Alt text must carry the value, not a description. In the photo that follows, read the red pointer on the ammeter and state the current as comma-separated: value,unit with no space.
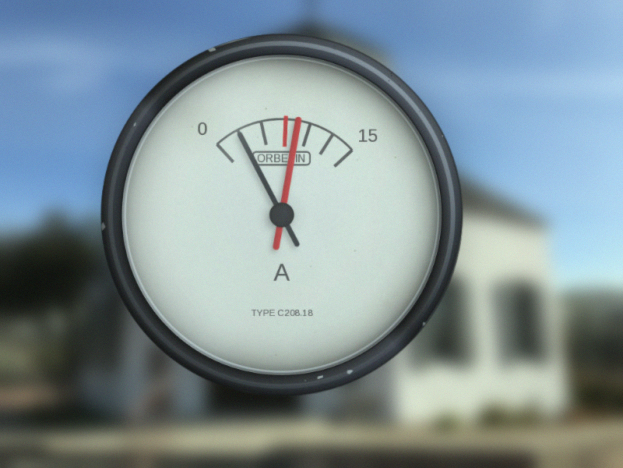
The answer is 8.75,A
